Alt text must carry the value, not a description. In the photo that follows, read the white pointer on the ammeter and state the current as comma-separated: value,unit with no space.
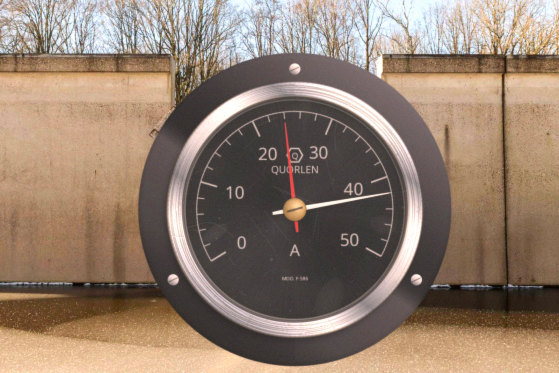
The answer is 42,A
